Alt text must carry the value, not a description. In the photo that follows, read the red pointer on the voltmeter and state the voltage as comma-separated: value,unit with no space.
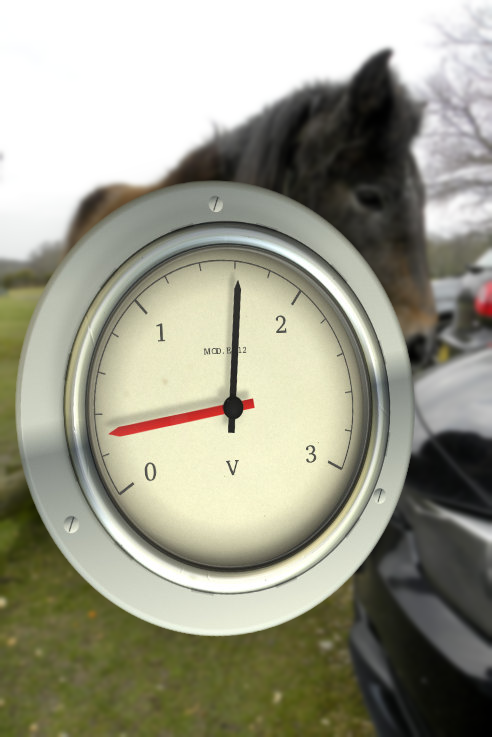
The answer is 0.3,V
